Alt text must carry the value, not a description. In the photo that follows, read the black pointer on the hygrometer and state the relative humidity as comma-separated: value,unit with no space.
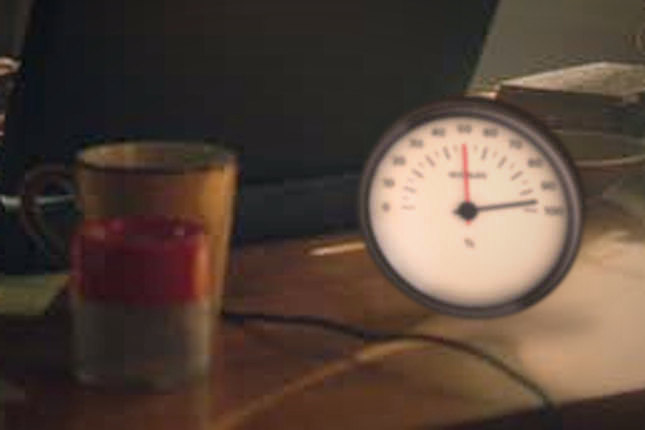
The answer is 95,%
